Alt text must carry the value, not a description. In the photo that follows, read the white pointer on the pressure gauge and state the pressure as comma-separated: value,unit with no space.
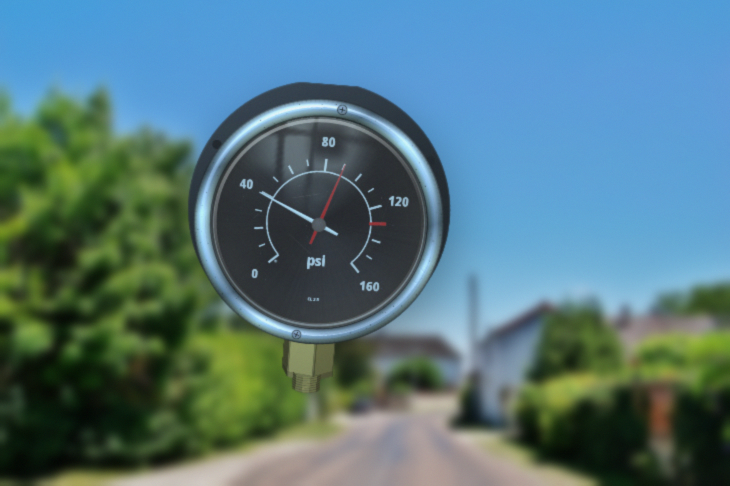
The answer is 40,psi
